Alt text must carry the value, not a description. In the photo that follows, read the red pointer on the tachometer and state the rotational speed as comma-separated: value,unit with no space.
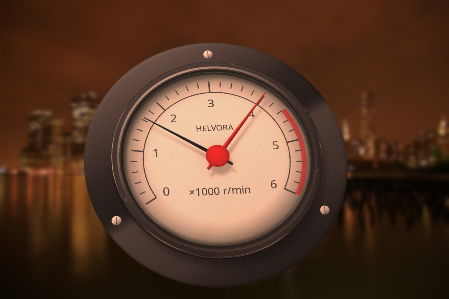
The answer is 4000,rpm
